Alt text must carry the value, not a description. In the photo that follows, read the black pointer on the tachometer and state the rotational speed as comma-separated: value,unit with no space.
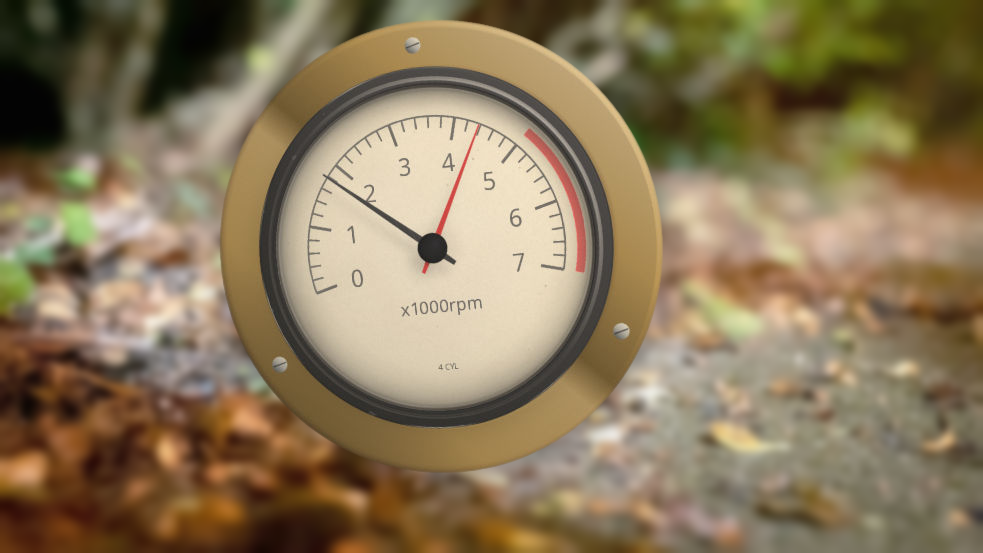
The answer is 1800,rpm
